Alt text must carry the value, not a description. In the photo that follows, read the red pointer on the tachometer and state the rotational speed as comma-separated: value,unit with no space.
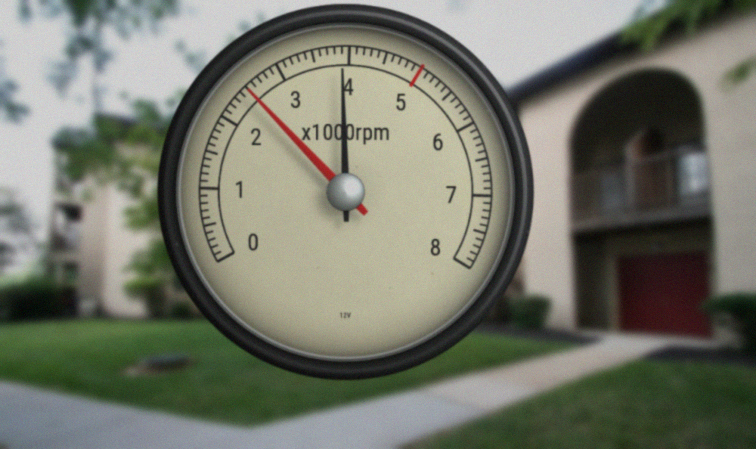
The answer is 2500,rpm
